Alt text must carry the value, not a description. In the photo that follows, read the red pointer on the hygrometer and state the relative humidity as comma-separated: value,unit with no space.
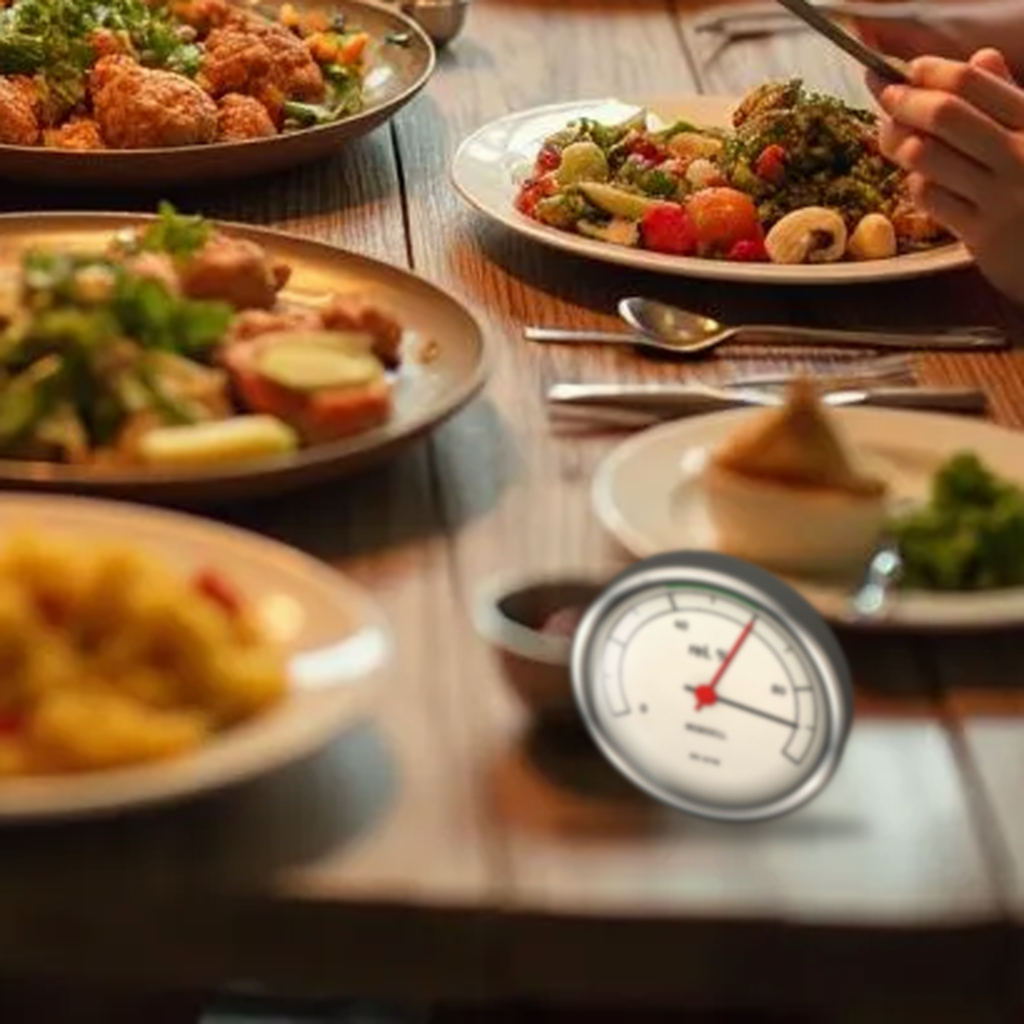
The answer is 60,%
